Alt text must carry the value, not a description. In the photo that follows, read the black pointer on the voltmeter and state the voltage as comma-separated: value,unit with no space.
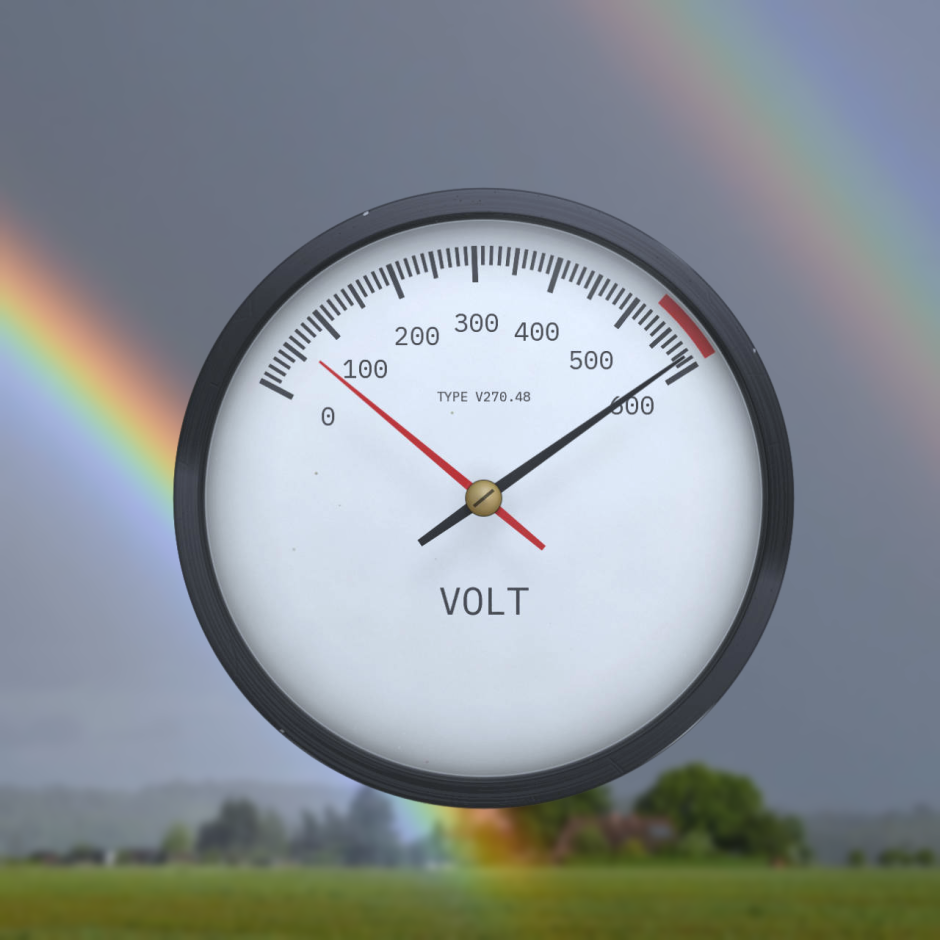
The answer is 585,V
